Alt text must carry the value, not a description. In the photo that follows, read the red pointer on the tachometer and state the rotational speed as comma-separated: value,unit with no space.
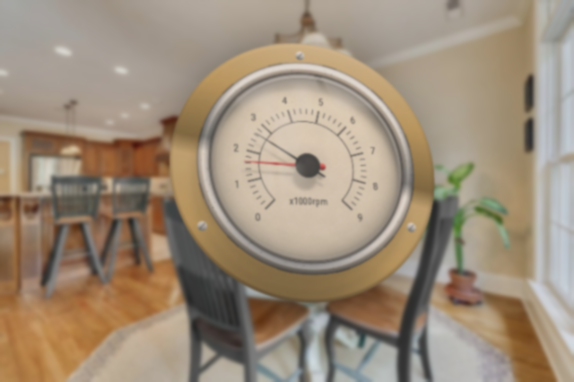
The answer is 1600,rpm
